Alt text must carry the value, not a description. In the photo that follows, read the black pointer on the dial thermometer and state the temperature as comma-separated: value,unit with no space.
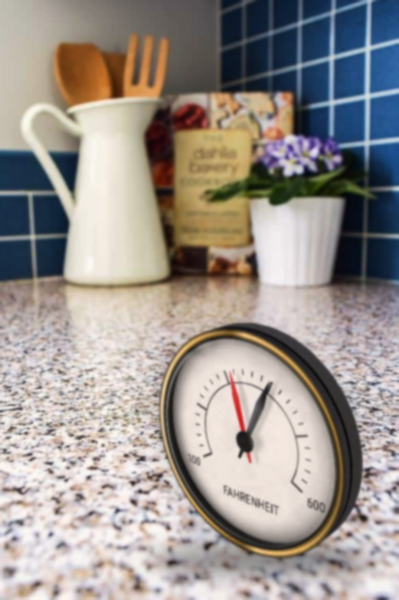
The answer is 400,°F
